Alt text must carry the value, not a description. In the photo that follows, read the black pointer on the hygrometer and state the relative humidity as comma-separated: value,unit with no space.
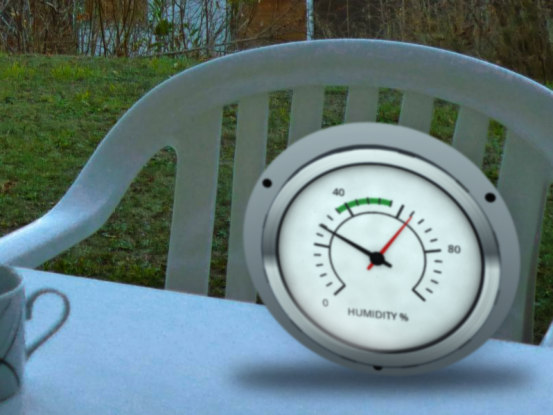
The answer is 28,%
